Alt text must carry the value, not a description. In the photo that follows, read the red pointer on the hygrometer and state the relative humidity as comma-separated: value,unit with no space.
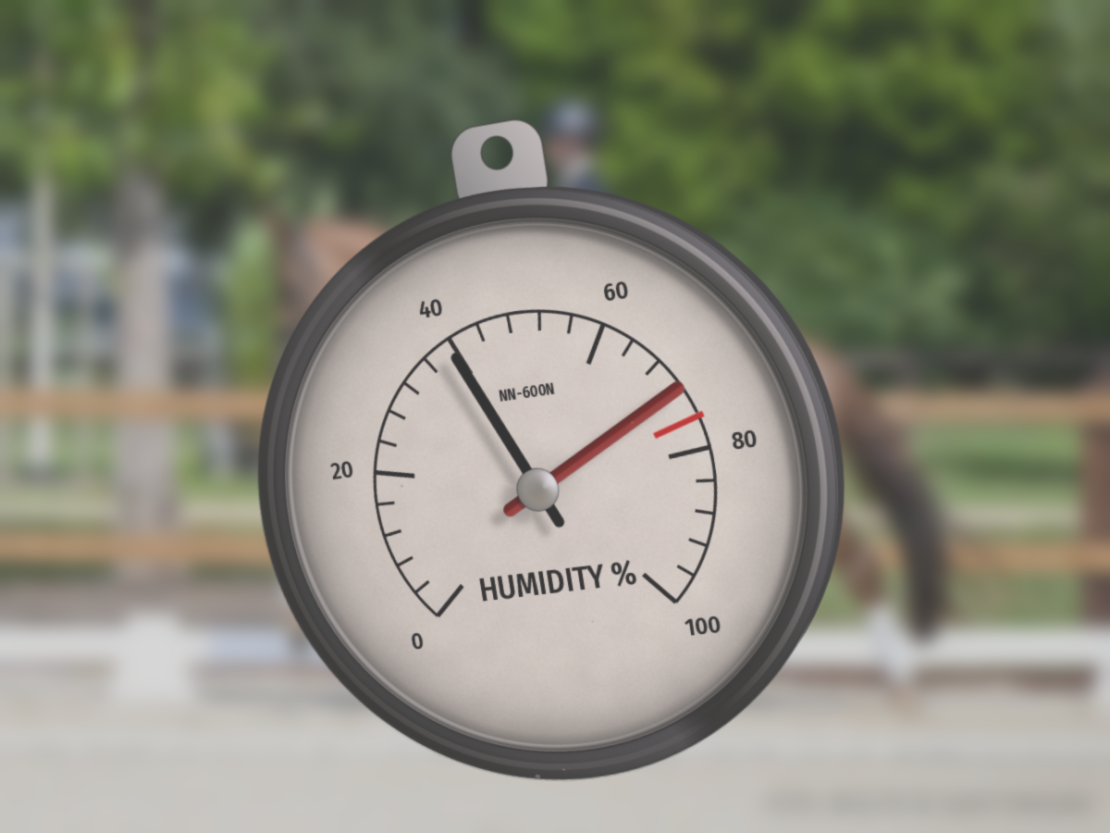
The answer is 72,%
